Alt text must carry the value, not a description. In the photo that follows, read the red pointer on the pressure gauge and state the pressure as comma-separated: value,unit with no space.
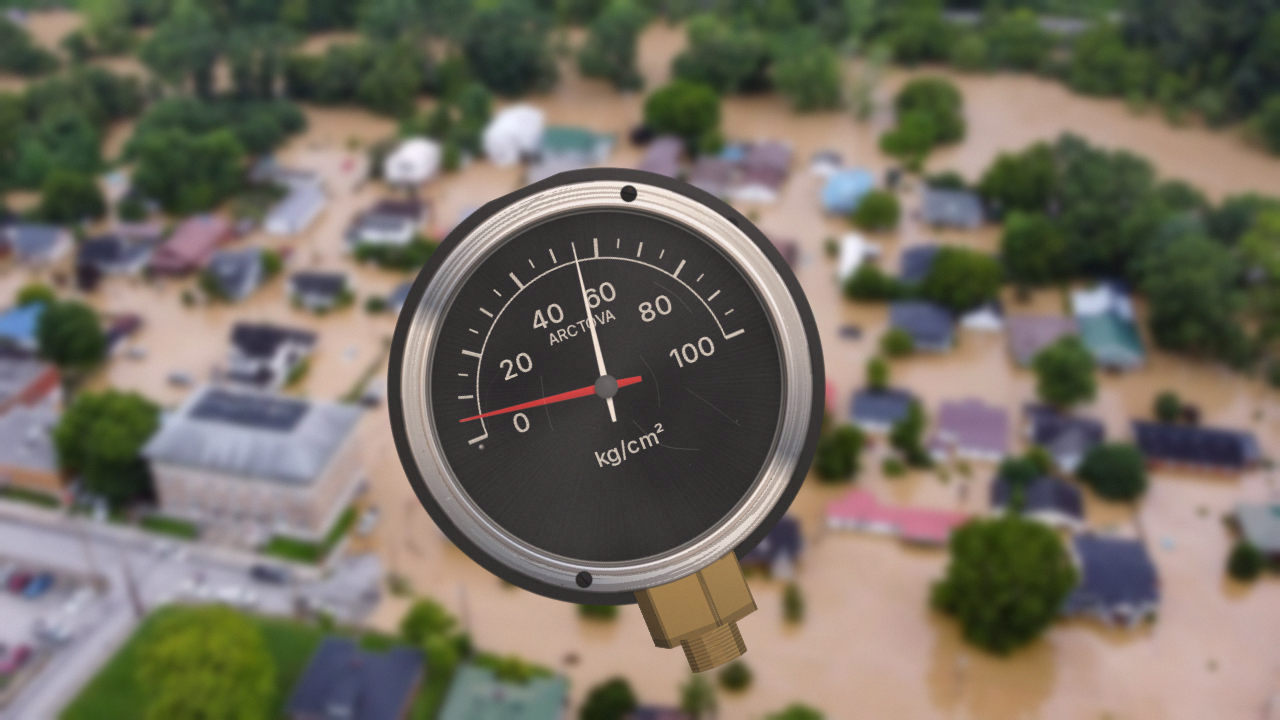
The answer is 5,kg/cm²
